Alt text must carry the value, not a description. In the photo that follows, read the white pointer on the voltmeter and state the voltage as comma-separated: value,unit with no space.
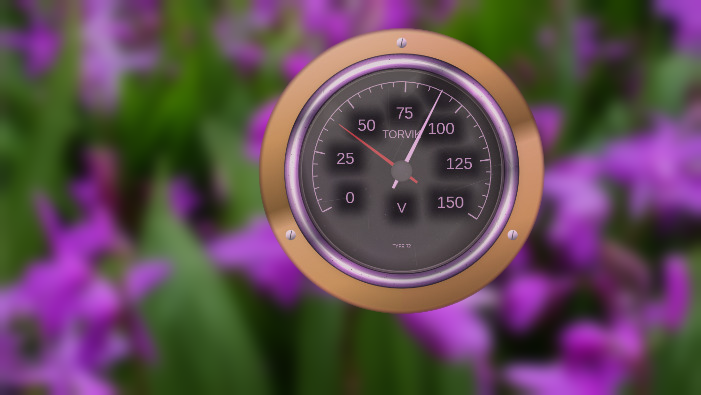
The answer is 90,V
